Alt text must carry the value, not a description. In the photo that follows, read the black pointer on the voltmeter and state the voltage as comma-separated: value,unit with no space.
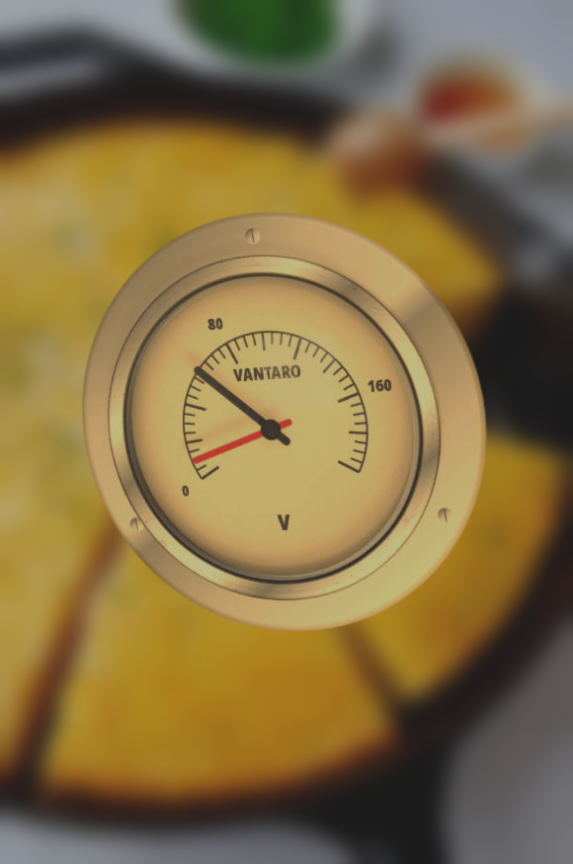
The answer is 60,V
